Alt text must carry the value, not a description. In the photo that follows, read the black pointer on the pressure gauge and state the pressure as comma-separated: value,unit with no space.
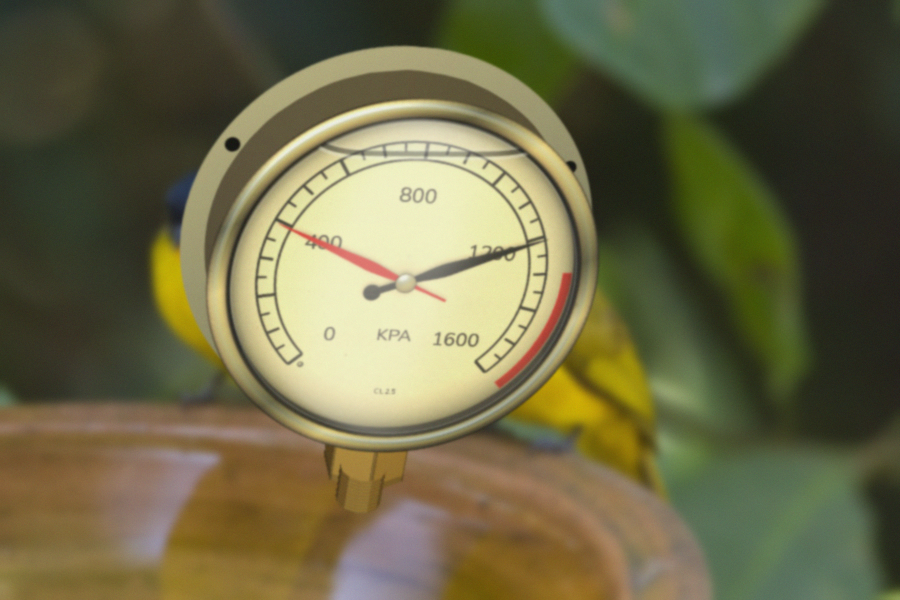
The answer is 1200,kPa
